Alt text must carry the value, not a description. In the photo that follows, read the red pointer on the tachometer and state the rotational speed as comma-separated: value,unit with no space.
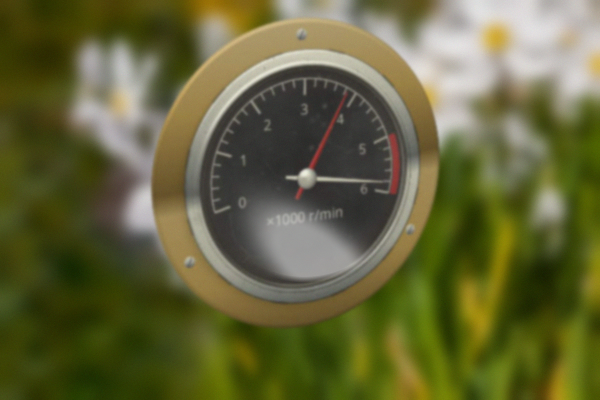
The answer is 3800,rpm
